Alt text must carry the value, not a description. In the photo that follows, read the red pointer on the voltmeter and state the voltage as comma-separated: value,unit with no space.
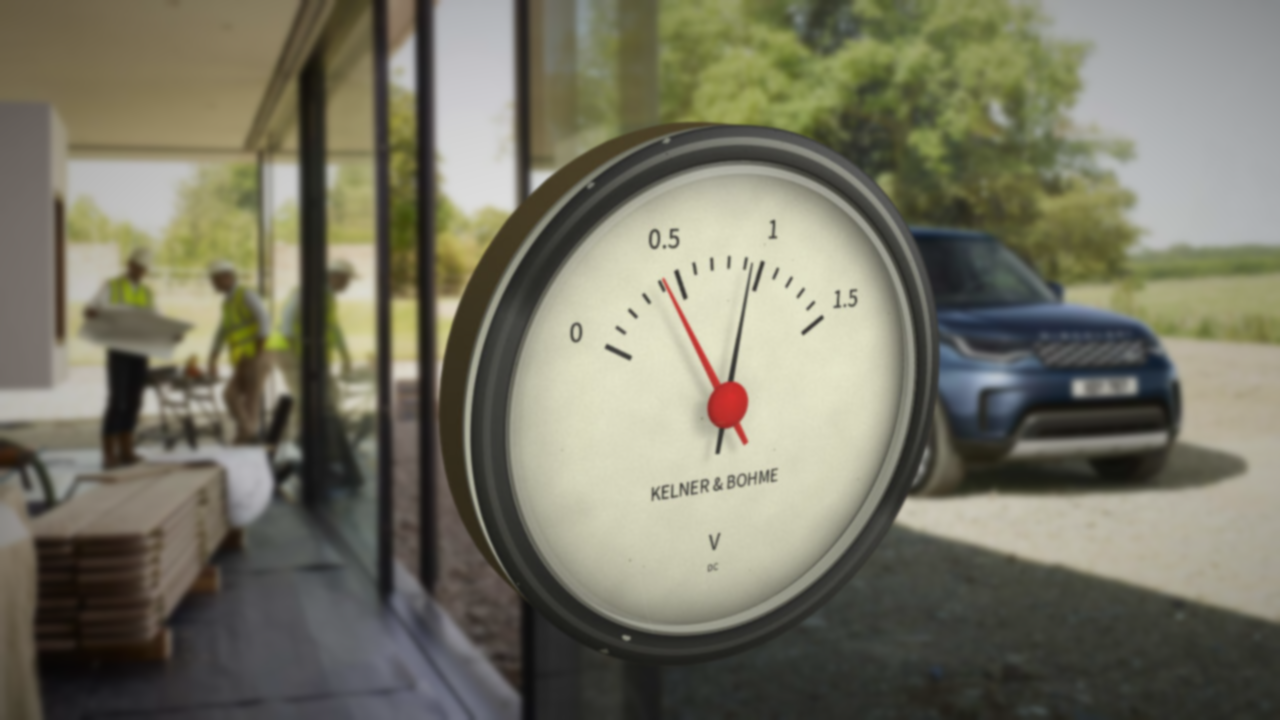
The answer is 0.4,V
